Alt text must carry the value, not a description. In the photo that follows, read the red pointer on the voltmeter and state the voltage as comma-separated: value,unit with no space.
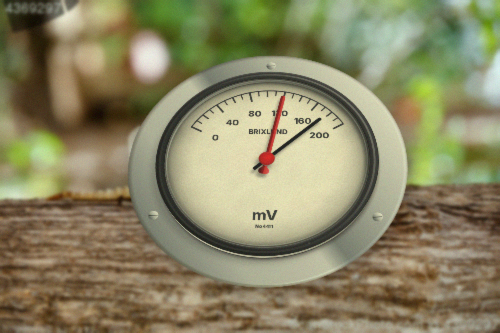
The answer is 120,mV
